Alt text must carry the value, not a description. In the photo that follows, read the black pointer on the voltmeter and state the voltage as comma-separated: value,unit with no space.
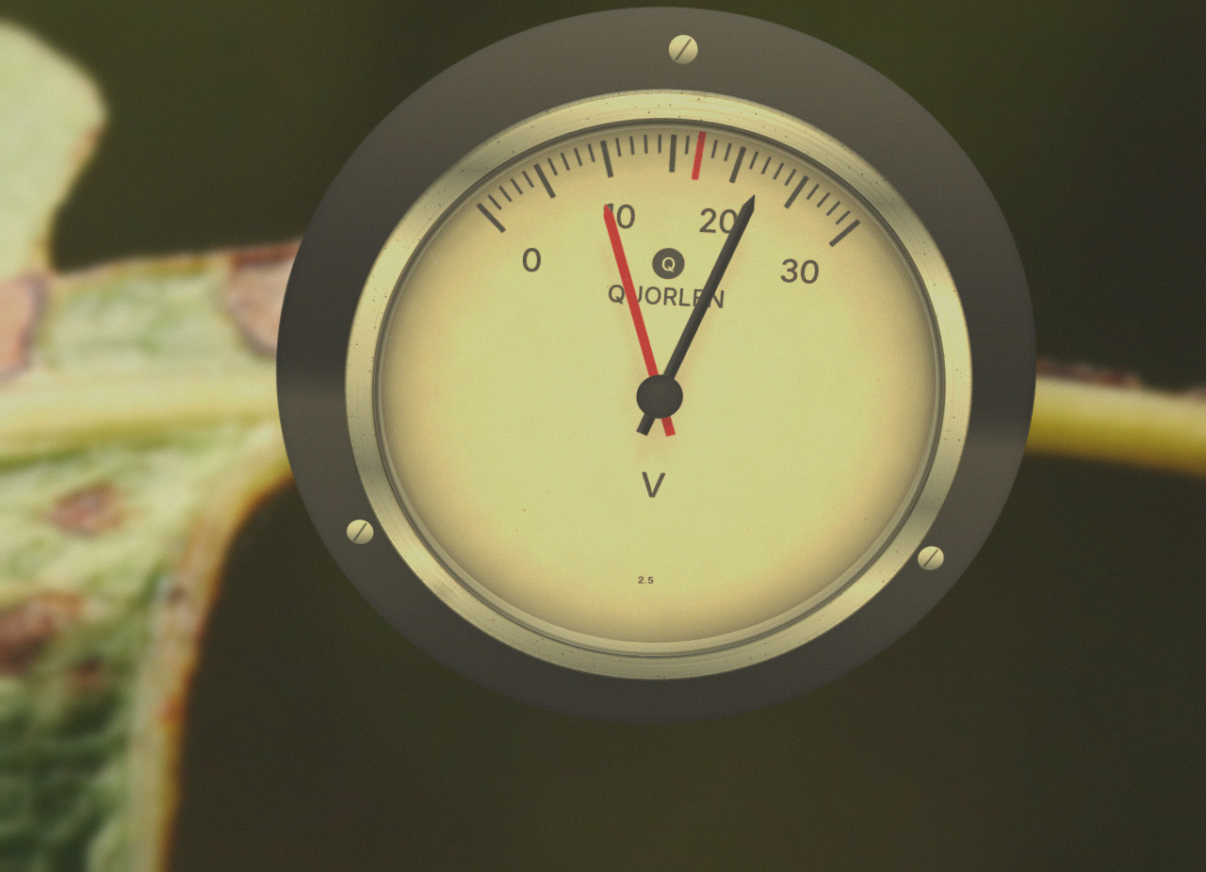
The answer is 22,V
